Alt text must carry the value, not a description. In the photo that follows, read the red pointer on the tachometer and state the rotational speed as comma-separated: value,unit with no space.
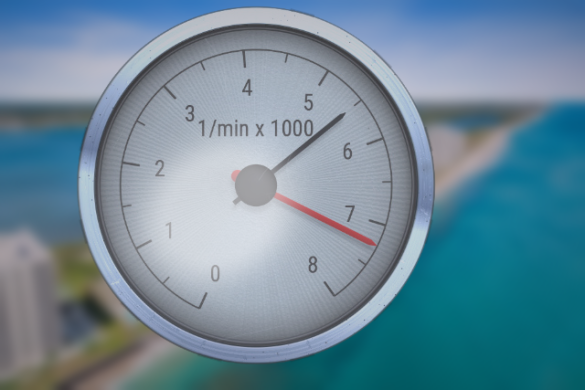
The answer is 7250,rpm
